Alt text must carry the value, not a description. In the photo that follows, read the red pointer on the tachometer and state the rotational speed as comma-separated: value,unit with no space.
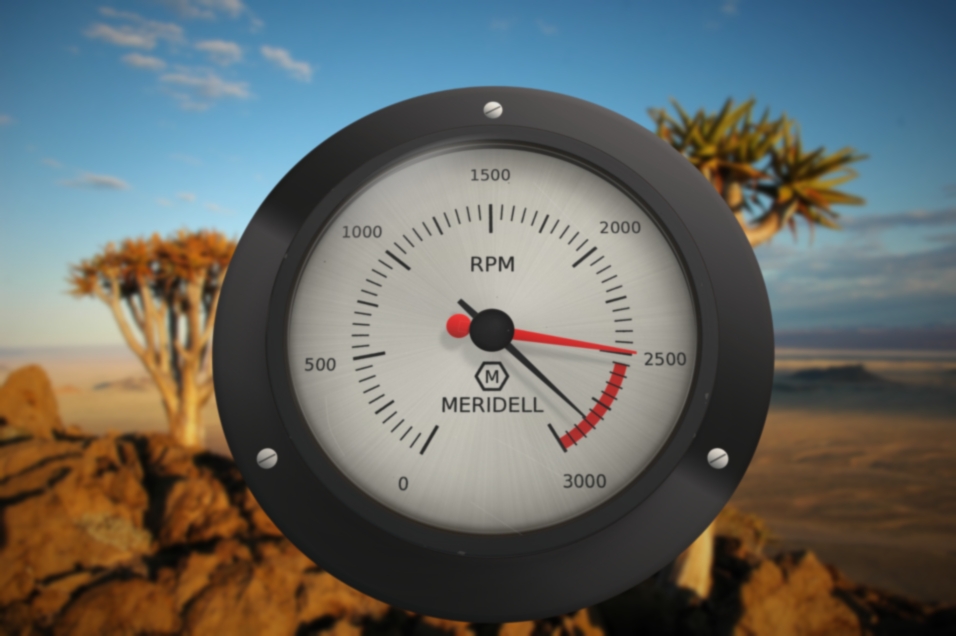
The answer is 2500,rpm
